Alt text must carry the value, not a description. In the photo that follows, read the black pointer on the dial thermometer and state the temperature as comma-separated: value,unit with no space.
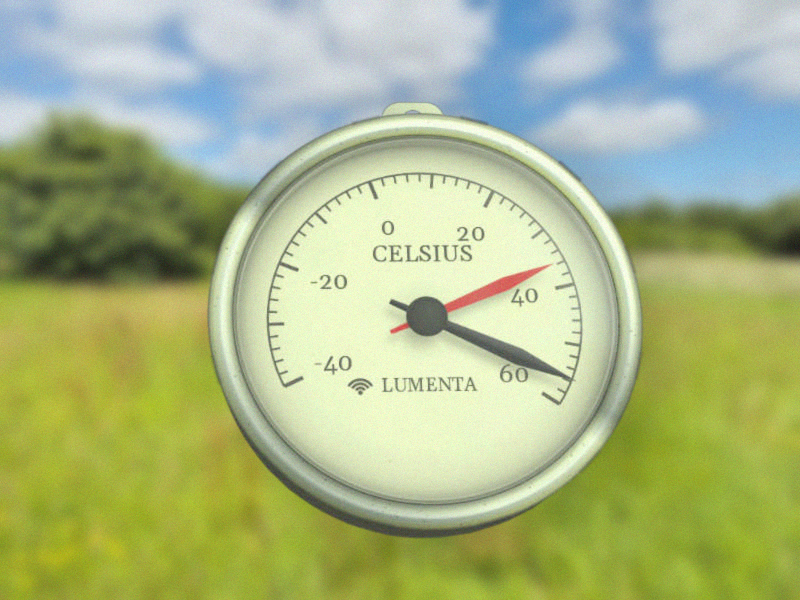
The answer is 56,°C
